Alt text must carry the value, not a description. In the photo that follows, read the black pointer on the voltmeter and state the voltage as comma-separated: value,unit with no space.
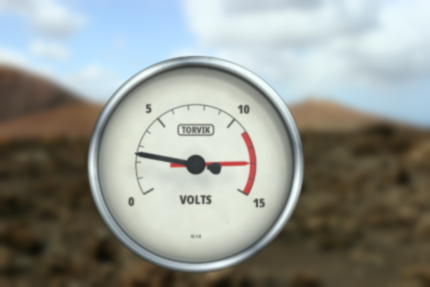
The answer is 2.5,V
